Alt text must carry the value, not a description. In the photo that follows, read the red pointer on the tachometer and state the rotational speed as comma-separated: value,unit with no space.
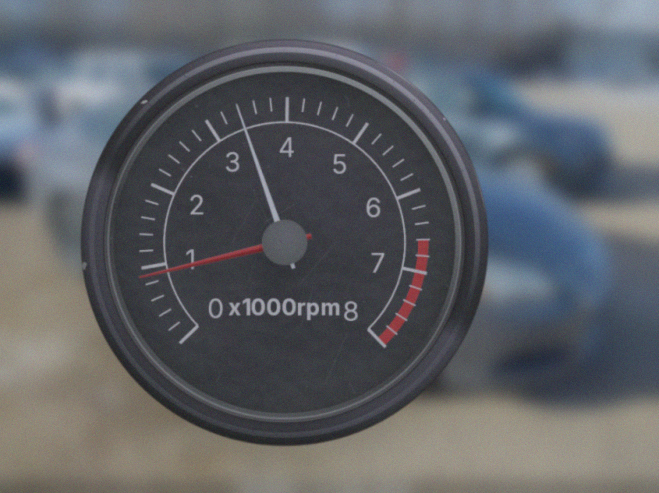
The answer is 900,rpm
